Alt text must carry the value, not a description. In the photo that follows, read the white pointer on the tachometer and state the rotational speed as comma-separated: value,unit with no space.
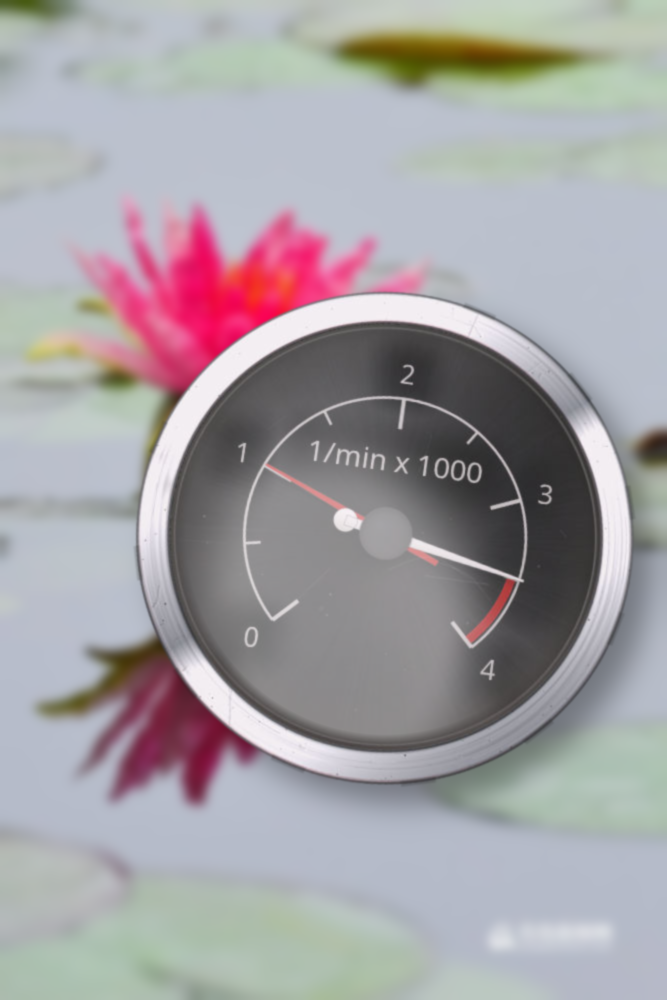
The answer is 3500,rpm
